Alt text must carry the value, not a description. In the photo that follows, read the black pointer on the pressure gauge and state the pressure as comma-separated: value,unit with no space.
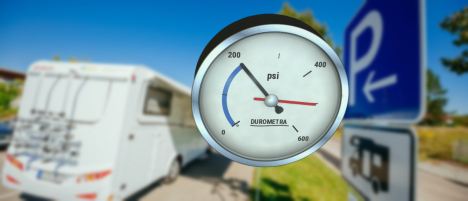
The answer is 200,psi
